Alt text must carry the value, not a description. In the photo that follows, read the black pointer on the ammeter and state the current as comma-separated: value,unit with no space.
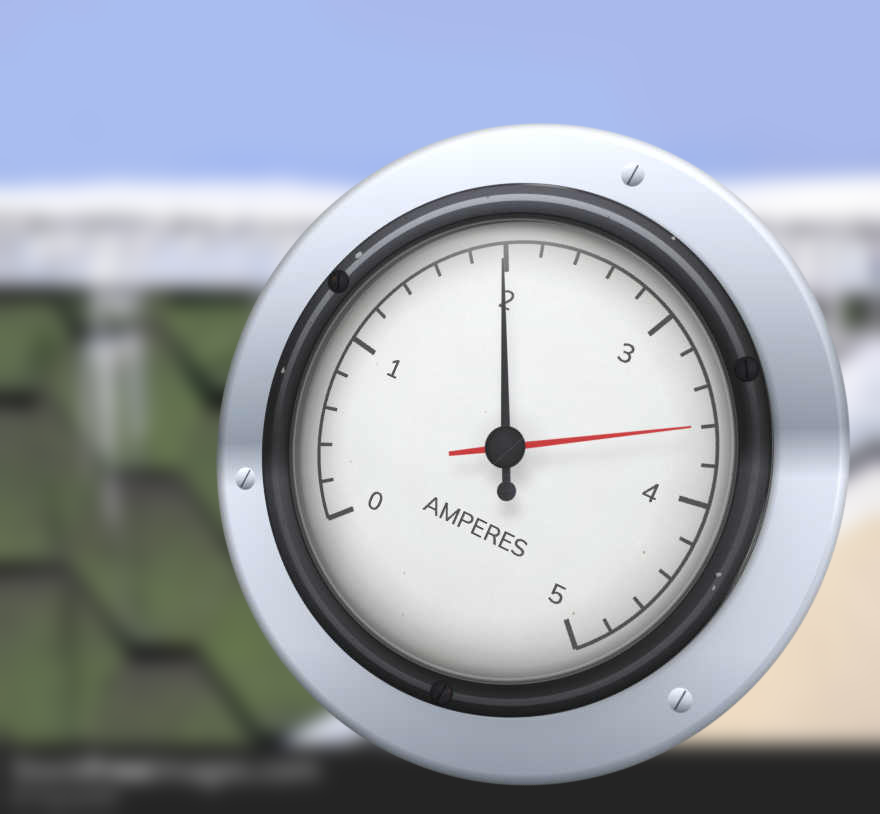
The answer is 2,A
